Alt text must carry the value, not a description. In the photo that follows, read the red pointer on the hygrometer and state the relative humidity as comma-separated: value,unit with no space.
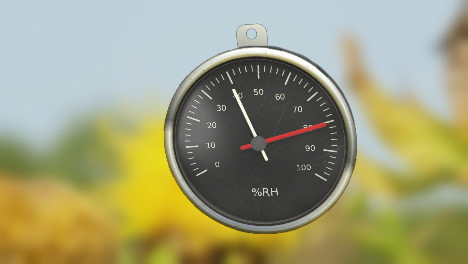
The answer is 80,%
